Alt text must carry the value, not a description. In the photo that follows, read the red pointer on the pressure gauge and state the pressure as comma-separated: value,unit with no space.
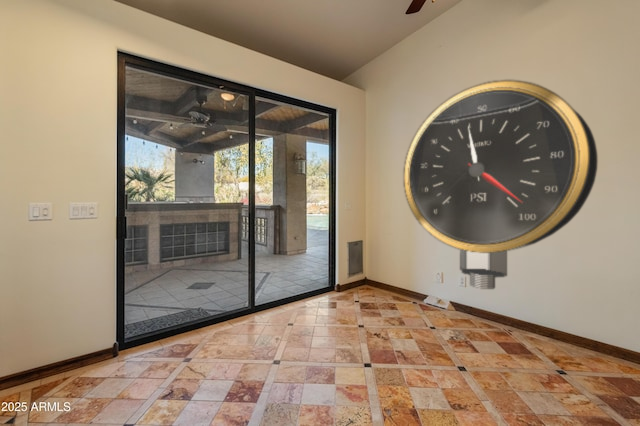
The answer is 97.5,psi
